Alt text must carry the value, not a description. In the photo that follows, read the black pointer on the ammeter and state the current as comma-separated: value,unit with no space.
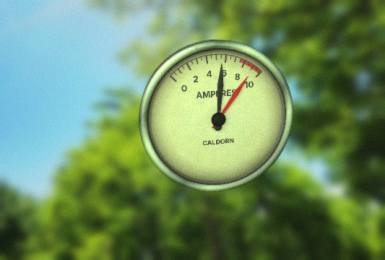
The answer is 5.5,A
